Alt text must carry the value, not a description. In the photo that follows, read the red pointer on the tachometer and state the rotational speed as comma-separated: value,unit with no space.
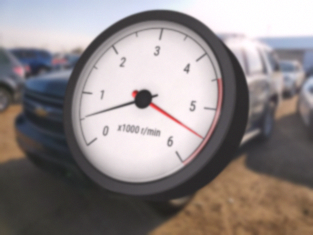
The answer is 5500,rpm
